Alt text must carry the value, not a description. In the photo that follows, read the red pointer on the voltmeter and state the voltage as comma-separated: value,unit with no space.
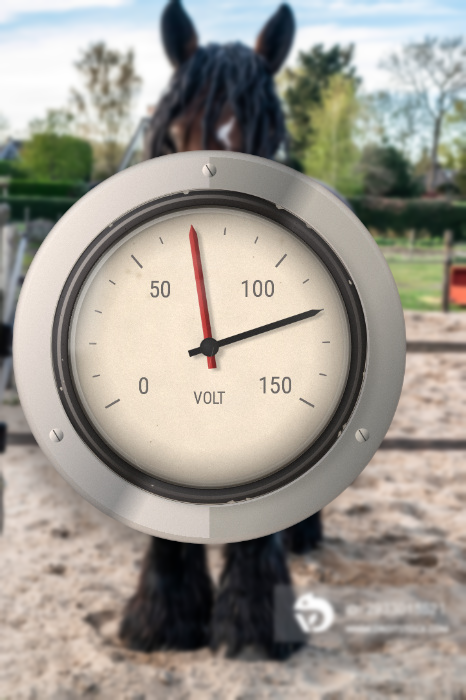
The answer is 70,V
